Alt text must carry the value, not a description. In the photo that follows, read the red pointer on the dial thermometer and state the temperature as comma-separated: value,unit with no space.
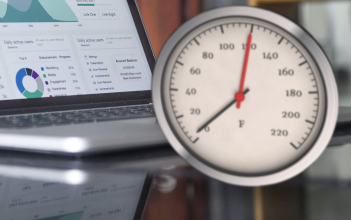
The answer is 120,°F
